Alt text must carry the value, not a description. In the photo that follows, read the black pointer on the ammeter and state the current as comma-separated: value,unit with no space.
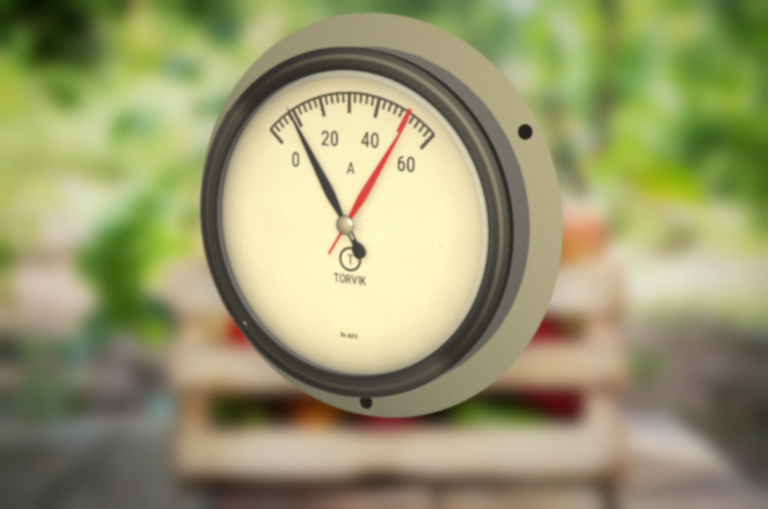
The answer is 10,A
